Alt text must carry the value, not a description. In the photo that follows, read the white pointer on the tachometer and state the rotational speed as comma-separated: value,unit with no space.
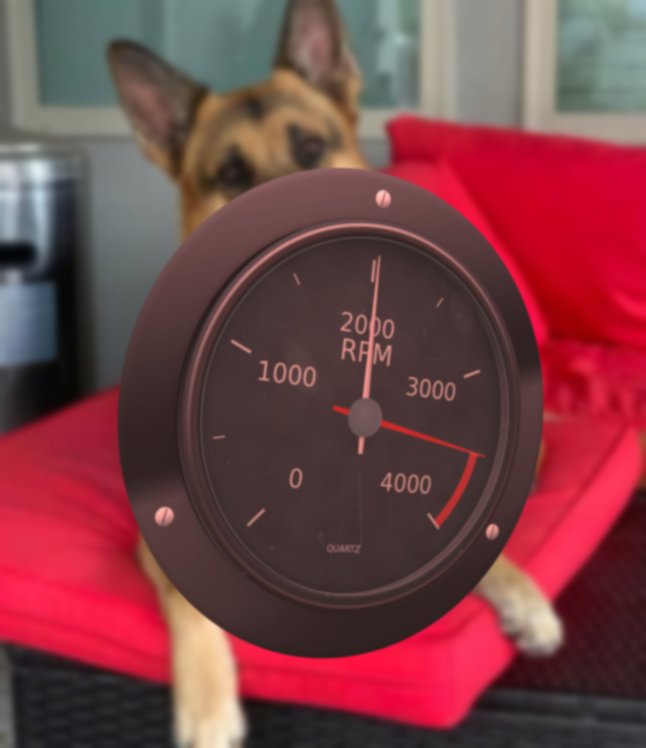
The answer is 2000,rpm
